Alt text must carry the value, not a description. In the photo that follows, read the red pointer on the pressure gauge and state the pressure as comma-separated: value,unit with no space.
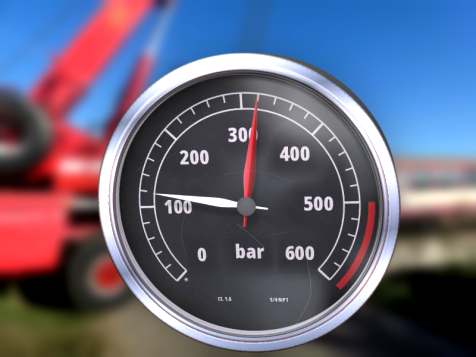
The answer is 320,bar
